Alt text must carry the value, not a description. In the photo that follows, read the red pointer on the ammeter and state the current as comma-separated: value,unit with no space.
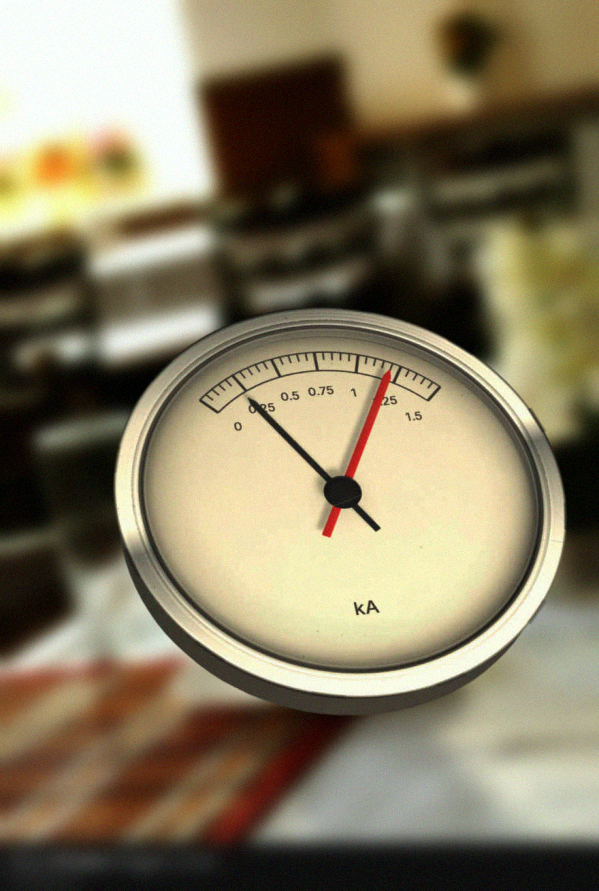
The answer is 1.2,kA
